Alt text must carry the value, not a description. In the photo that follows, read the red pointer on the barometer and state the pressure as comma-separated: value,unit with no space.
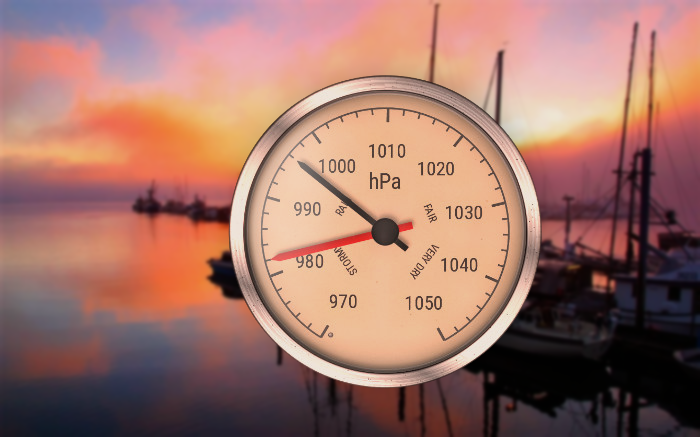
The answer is 982,hPa
